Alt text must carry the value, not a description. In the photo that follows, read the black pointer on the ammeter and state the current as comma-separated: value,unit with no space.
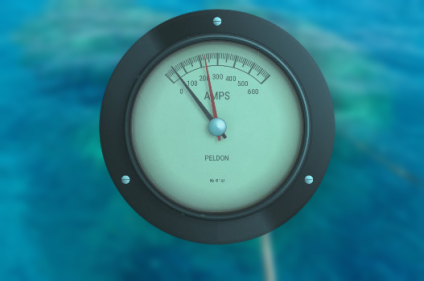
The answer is 50,A
